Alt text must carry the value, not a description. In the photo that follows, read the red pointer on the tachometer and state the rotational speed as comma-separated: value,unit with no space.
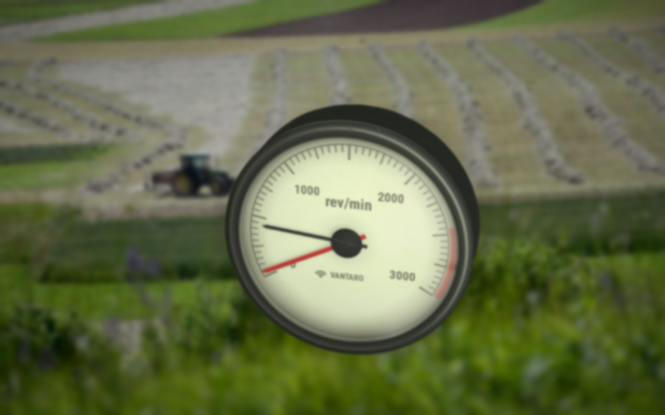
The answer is 50,rpm
